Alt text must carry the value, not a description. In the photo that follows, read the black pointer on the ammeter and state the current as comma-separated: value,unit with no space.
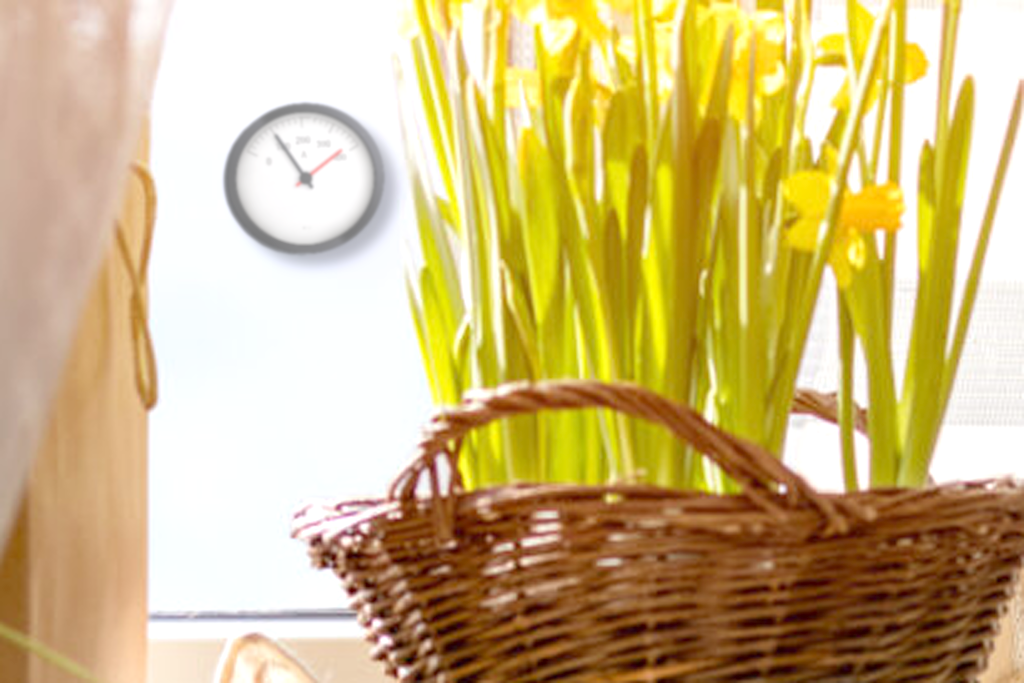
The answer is 100,A
